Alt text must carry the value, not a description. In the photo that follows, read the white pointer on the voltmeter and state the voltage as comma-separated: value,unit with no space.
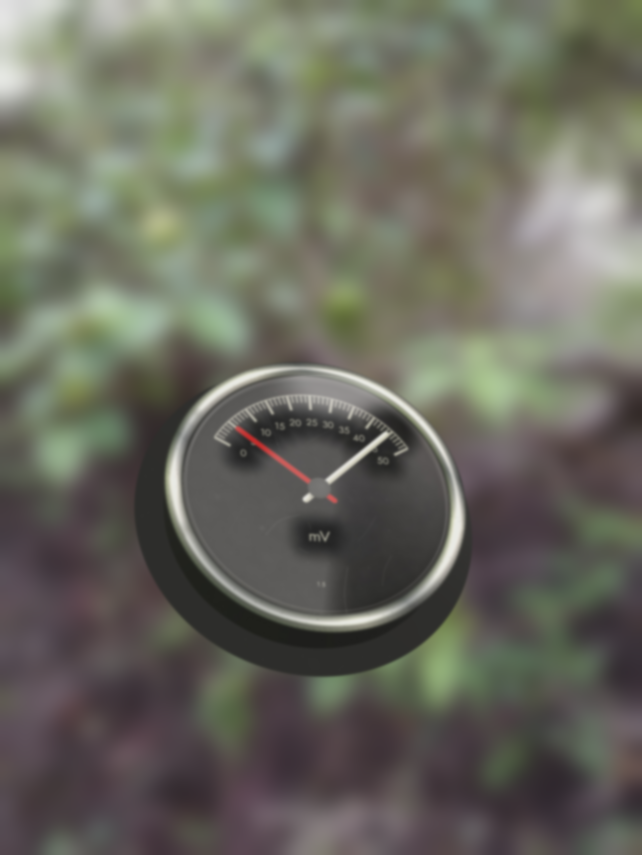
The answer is 45,mV
